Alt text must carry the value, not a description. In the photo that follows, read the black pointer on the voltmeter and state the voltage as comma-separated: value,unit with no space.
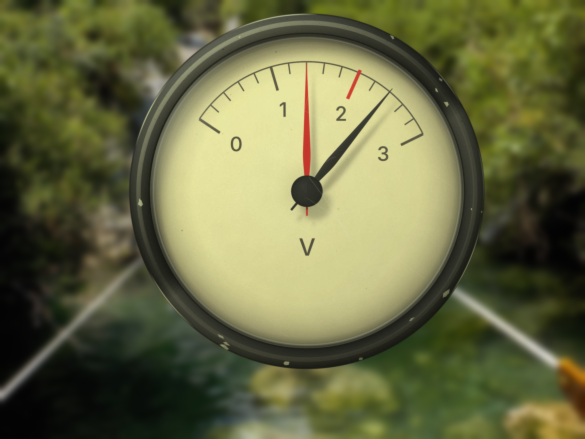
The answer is 2.4,V
